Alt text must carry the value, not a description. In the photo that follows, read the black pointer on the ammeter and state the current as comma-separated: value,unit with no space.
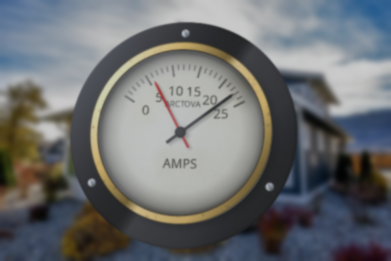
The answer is 23,A
